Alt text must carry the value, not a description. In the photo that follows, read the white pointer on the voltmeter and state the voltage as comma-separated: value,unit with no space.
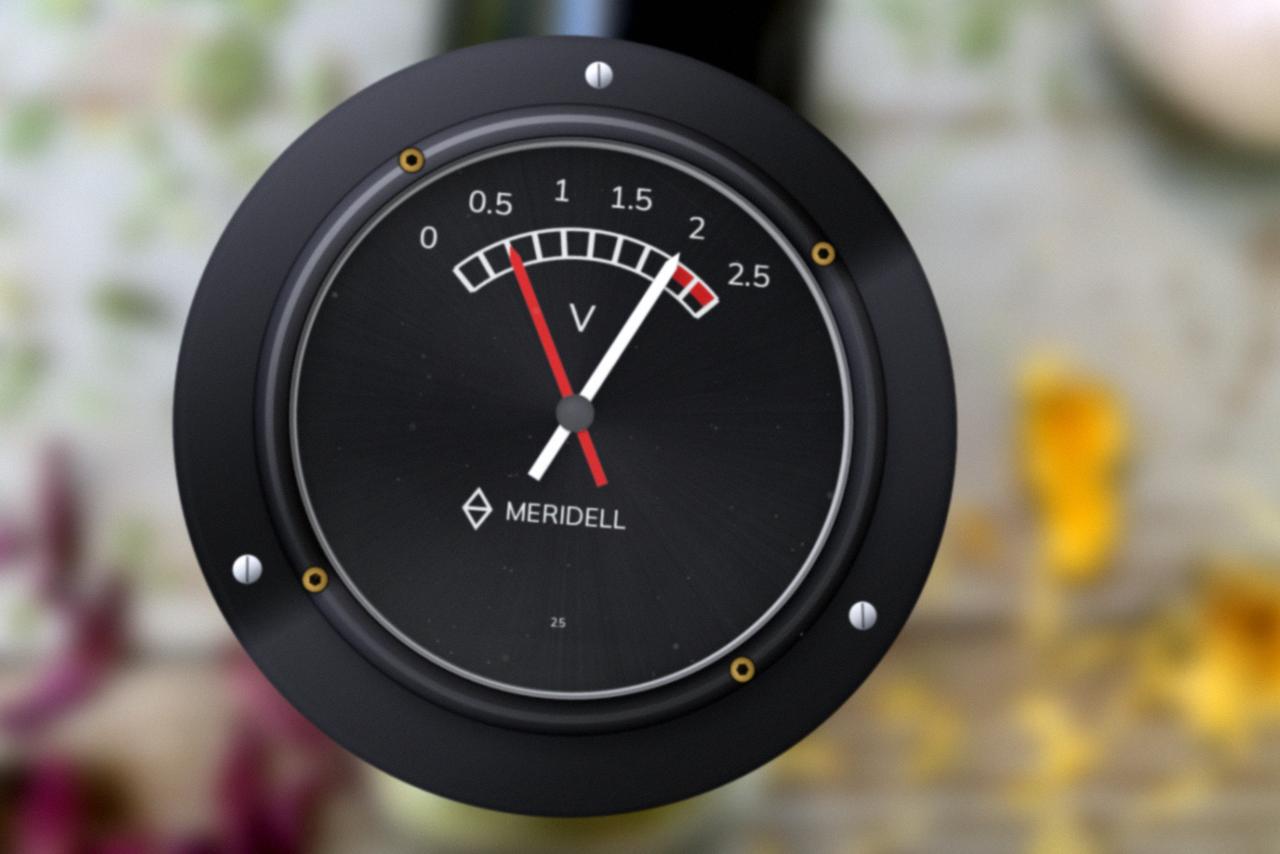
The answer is 2,V
